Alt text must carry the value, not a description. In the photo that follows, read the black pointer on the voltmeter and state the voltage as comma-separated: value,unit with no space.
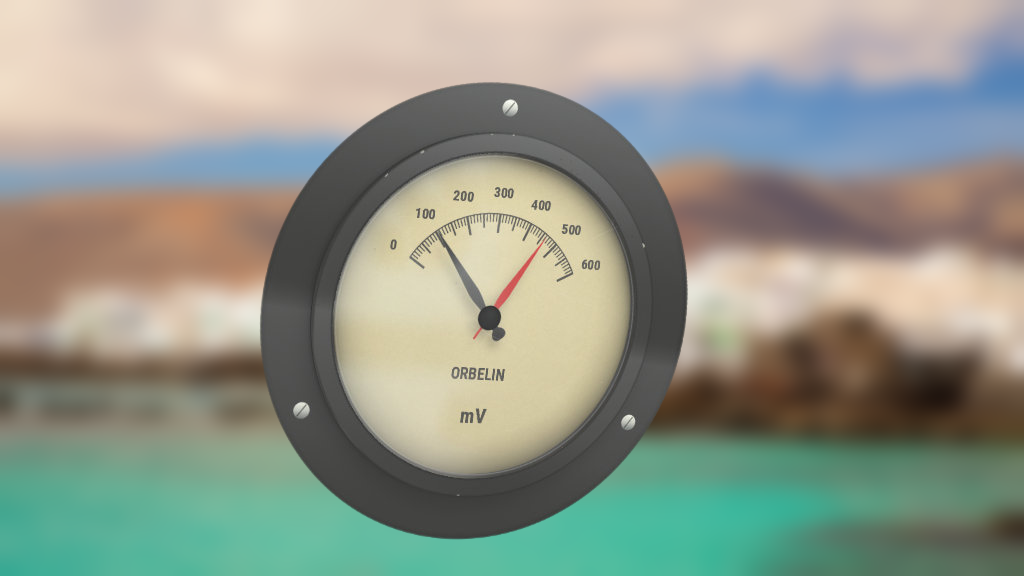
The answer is 100,mV
